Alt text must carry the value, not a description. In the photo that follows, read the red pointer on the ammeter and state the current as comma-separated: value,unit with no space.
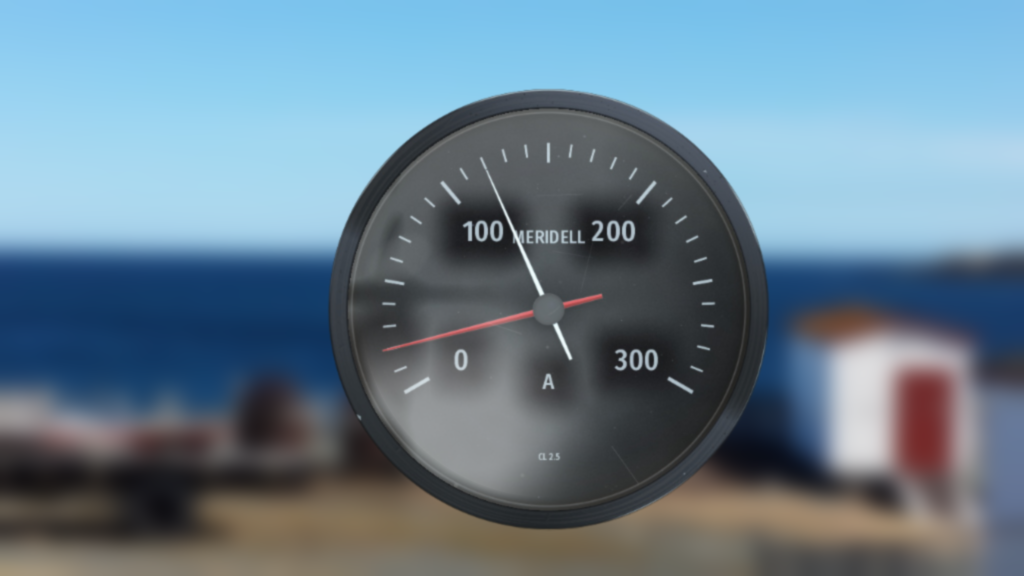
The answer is 20,A
